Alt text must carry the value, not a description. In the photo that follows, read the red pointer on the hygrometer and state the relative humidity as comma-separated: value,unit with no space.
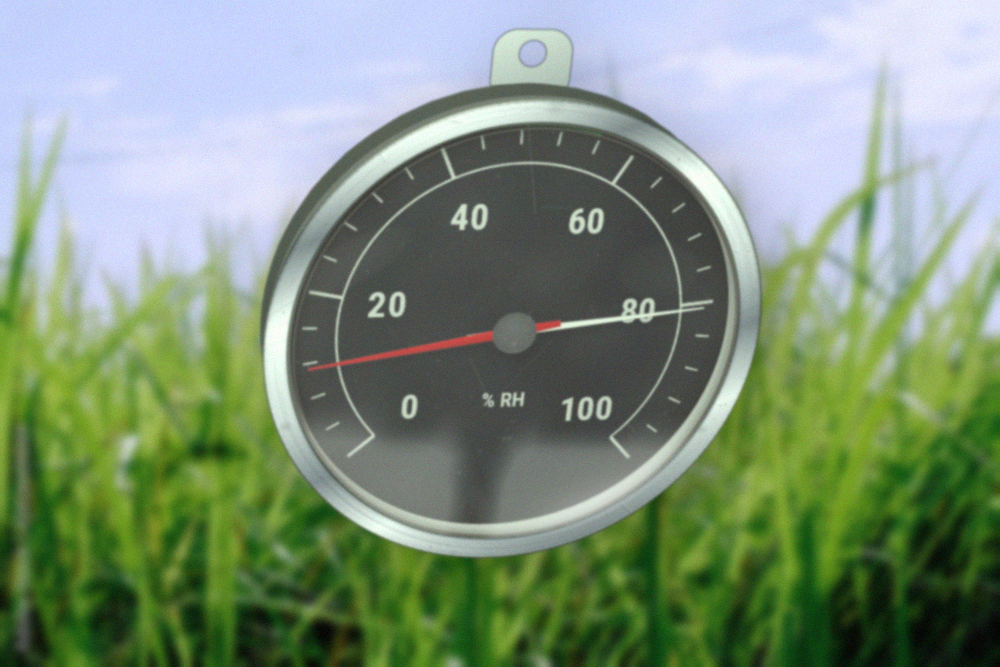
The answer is 12,%
